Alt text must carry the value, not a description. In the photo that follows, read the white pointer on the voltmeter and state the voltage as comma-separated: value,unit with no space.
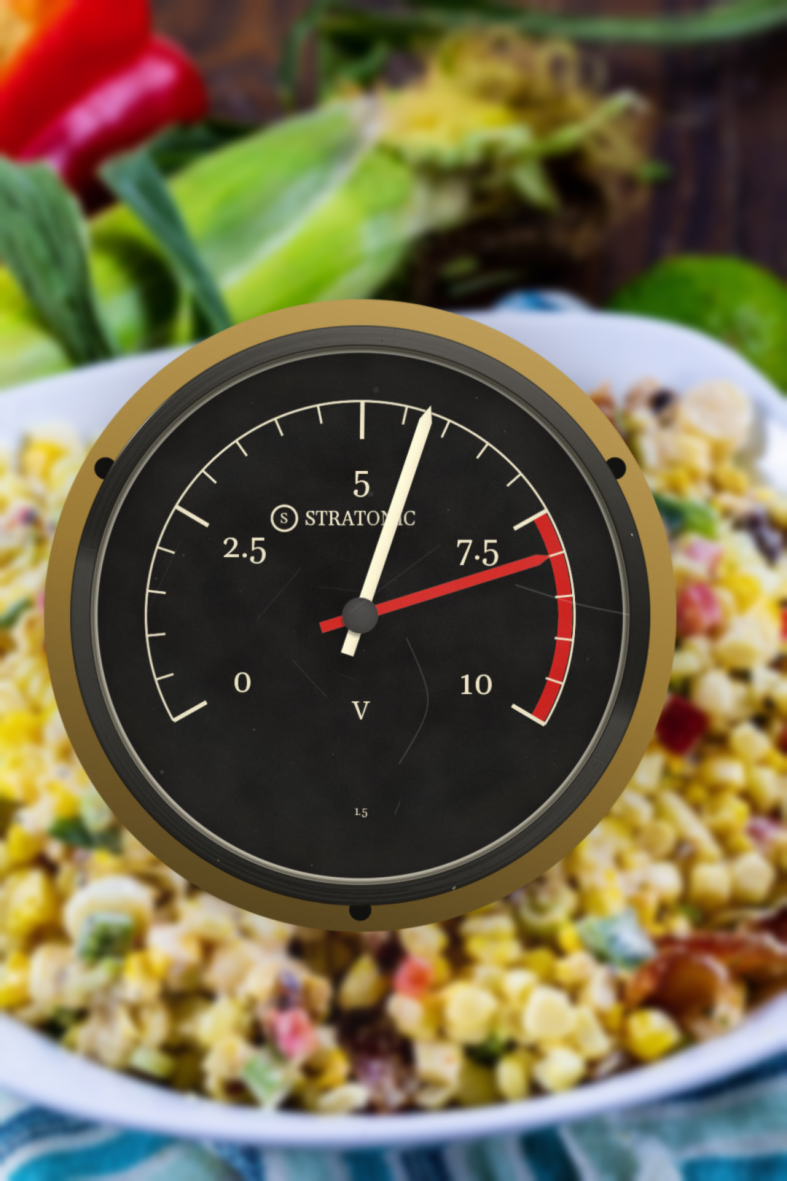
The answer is 5.75,V
